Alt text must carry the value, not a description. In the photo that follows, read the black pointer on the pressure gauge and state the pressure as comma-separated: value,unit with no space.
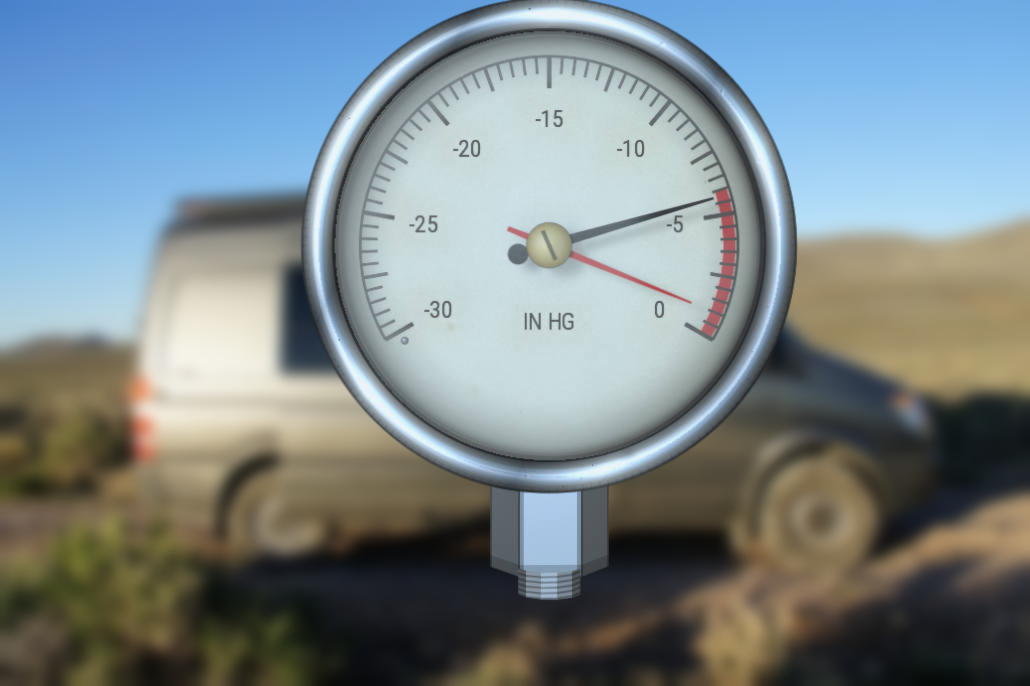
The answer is -5.75,inHg
